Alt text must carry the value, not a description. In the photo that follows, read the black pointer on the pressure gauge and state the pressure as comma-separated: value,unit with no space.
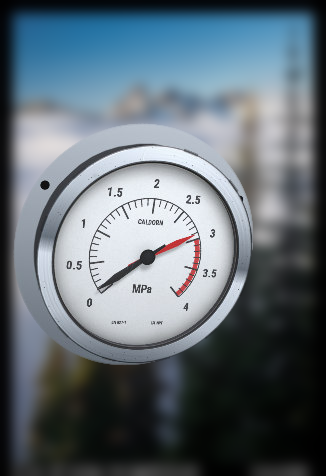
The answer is 0.1,MPa
